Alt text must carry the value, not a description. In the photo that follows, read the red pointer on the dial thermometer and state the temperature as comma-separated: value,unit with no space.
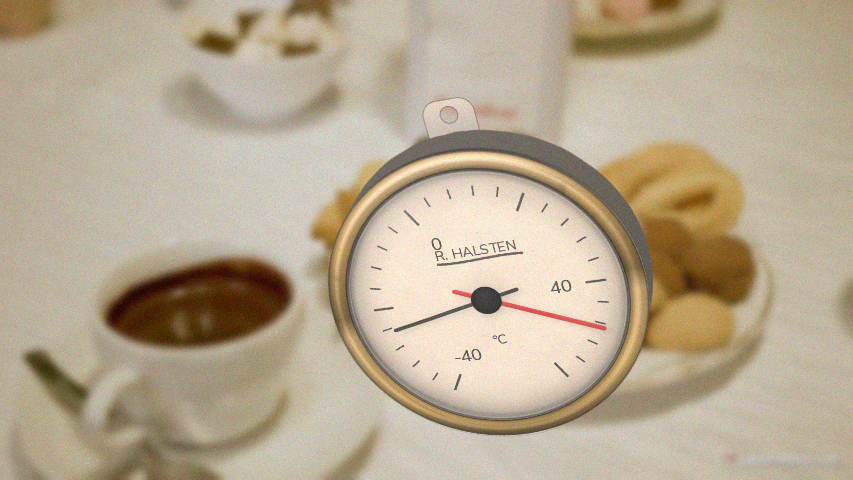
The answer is 48,°C
